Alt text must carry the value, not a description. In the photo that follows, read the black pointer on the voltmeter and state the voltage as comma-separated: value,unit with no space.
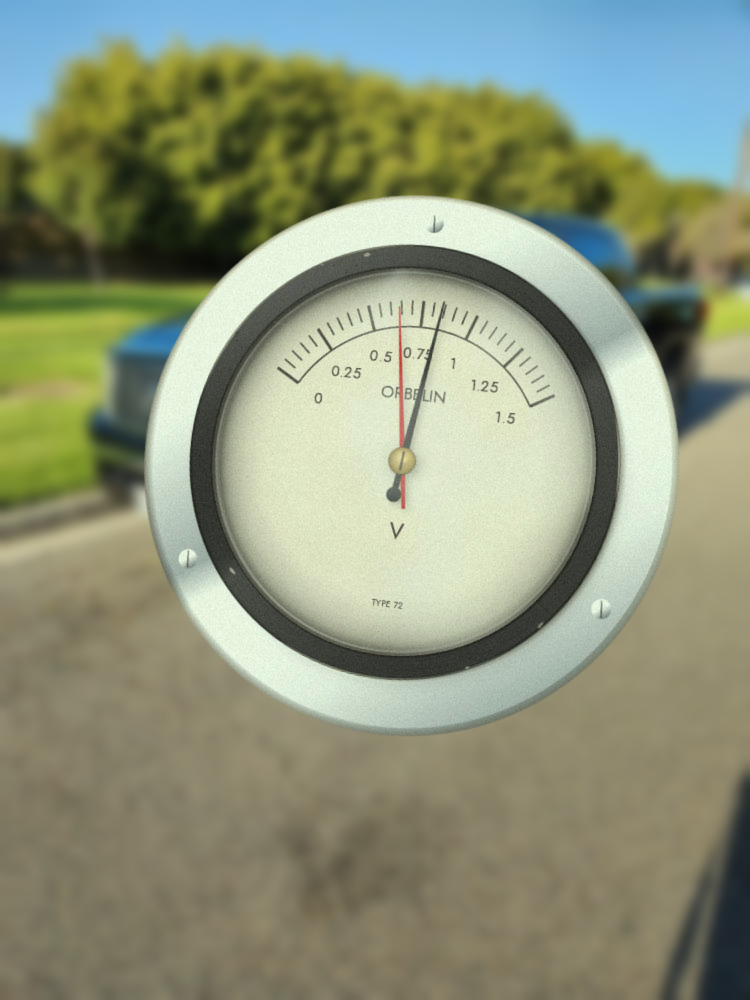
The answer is 0.85,V
